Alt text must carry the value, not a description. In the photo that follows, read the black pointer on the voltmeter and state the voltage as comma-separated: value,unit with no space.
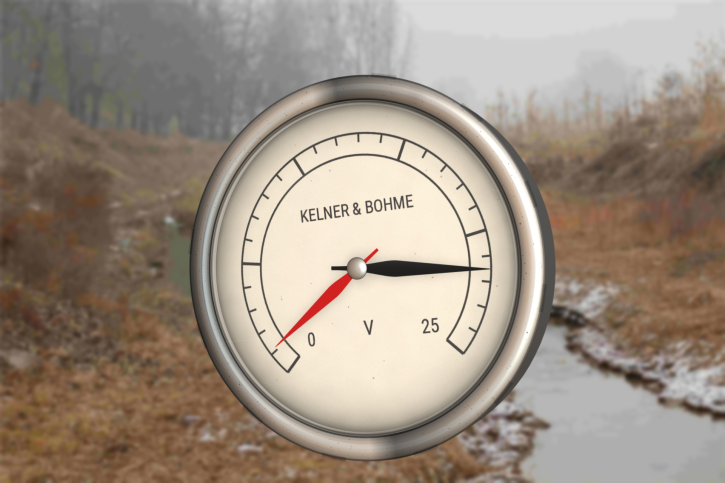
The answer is 21.5,V
